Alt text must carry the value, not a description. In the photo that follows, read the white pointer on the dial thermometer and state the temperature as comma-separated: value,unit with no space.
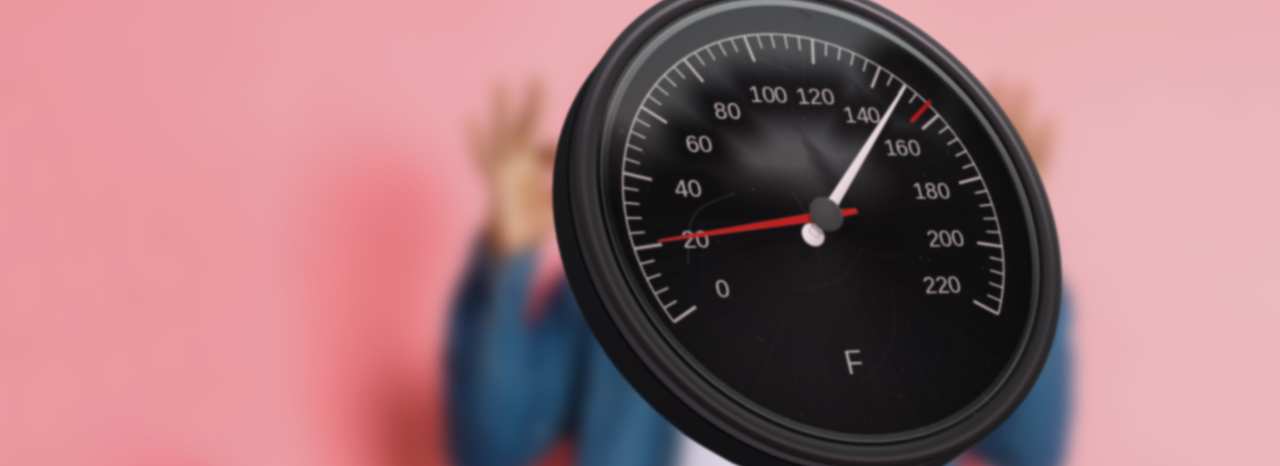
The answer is 148,°F
